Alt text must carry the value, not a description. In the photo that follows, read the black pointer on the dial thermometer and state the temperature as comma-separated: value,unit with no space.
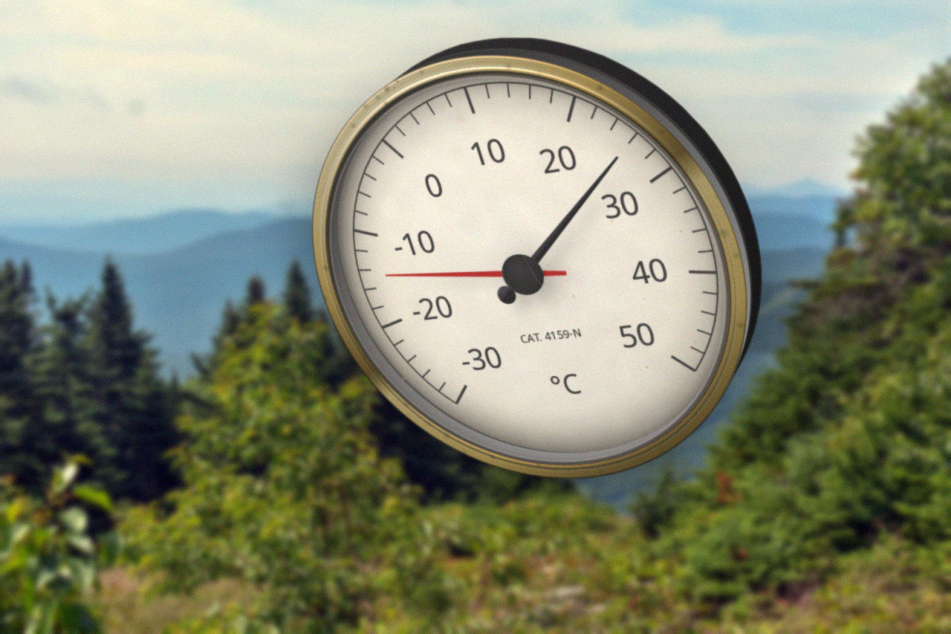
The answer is 26,°C
